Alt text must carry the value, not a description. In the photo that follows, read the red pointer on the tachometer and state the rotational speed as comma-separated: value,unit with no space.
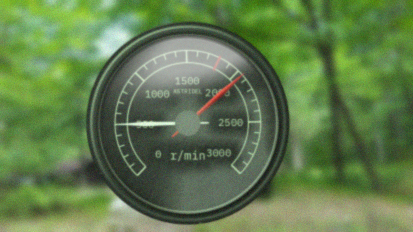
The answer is 2050,rpm
